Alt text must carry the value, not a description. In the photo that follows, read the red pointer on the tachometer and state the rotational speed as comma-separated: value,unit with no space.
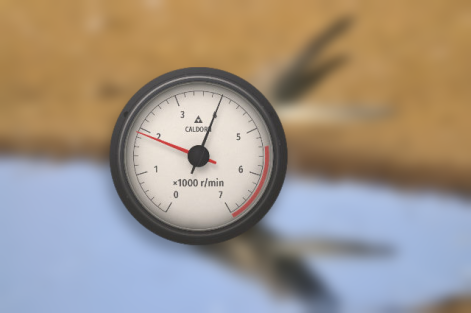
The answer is 1900,rpm
